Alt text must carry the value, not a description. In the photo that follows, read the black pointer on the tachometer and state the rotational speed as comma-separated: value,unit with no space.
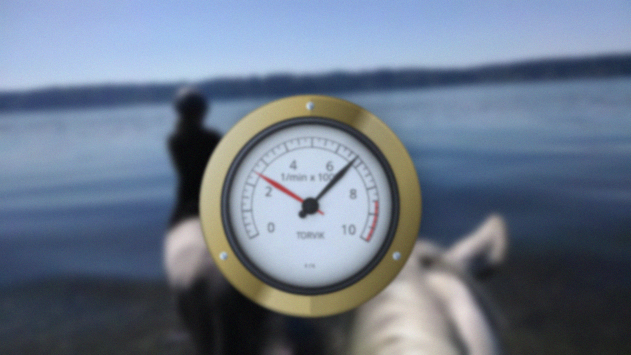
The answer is 6750,rpm
